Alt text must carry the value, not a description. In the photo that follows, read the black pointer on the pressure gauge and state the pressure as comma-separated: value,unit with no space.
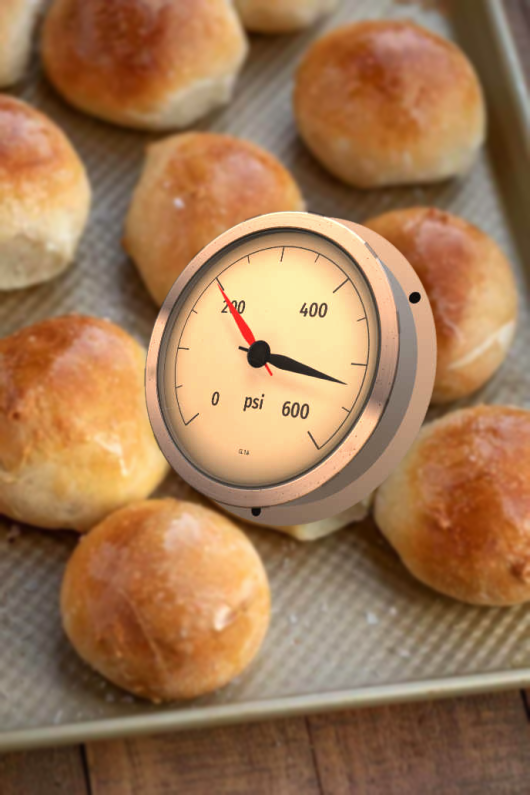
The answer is 525,psi
